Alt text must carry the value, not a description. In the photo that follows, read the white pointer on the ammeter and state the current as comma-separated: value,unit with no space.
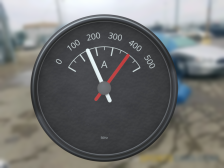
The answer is 150,A
